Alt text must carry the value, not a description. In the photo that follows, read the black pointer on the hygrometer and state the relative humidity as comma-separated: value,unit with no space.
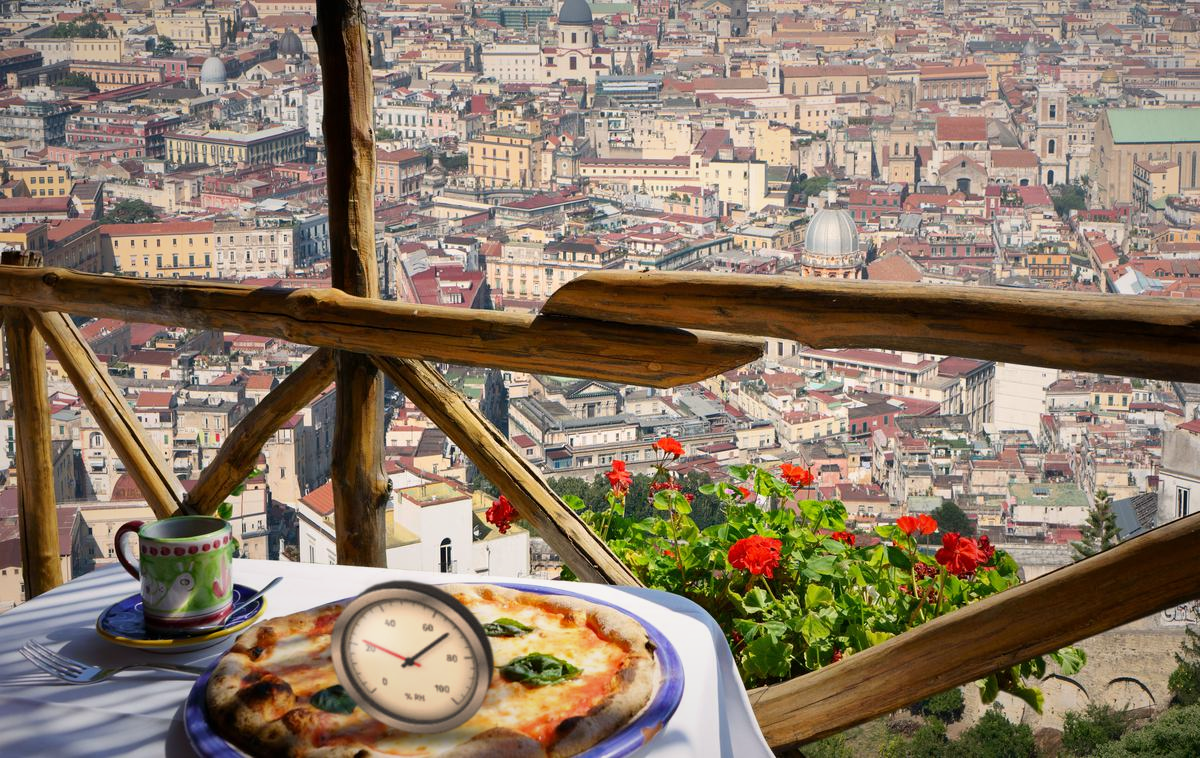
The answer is 68,%
